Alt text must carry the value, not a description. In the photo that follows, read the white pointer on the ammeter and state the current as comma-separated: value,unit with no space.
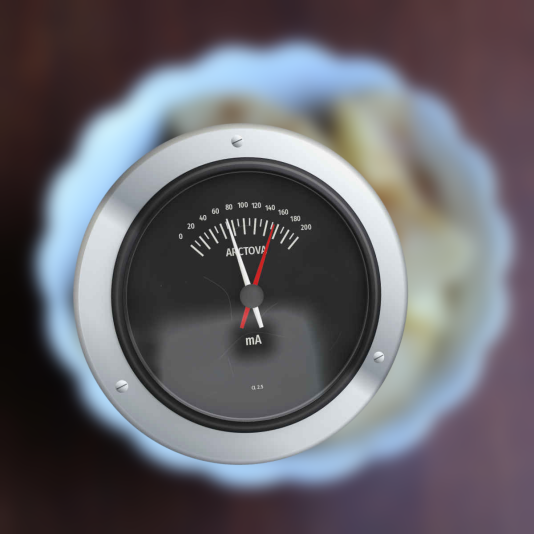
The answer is 70,mA
